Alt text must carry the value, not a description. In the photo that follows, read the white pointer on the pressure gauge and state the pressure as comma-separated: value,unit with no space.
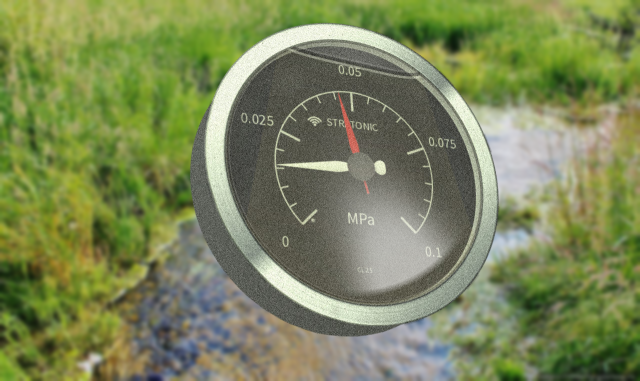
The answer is 0.015,MPa
